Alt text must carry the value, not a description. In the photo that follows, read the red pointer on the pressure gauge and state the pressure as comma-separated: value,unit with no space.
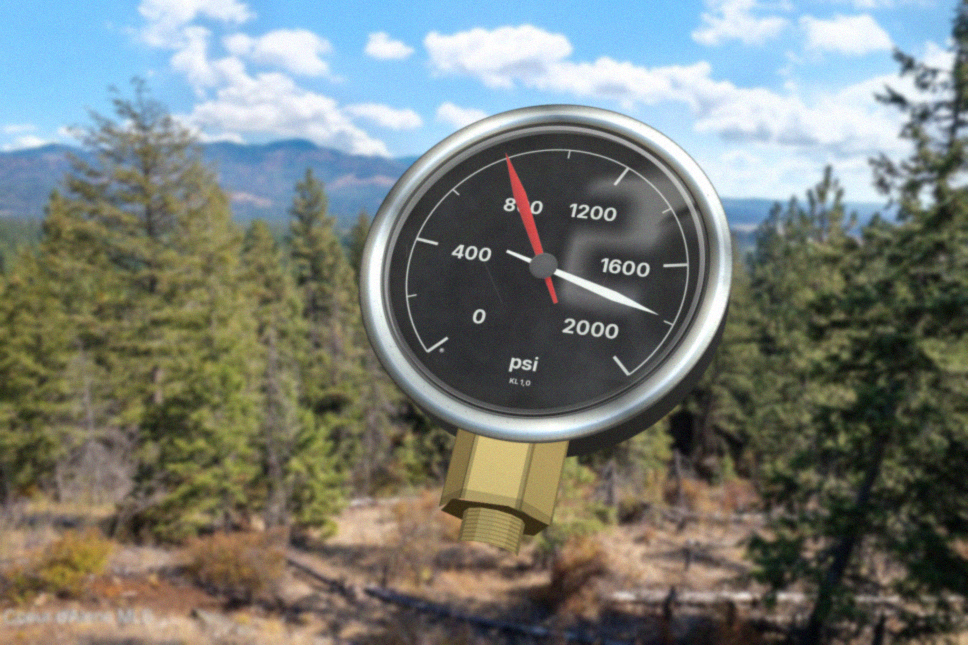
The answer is 800,psi
